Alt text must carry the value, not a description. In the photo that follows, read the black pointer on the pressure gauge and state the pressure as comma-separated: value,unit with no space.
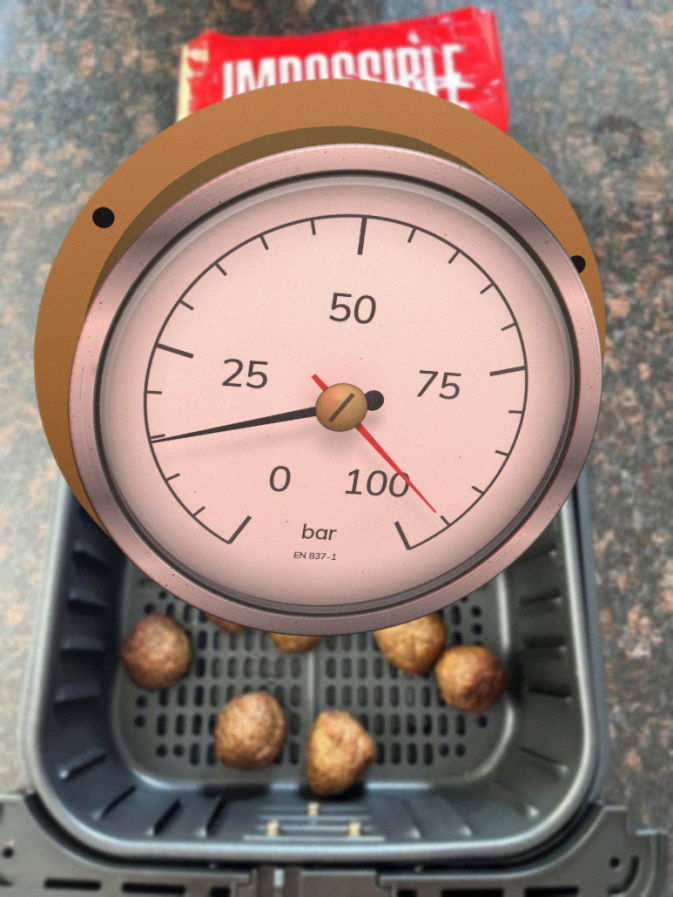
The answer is 15,bar
